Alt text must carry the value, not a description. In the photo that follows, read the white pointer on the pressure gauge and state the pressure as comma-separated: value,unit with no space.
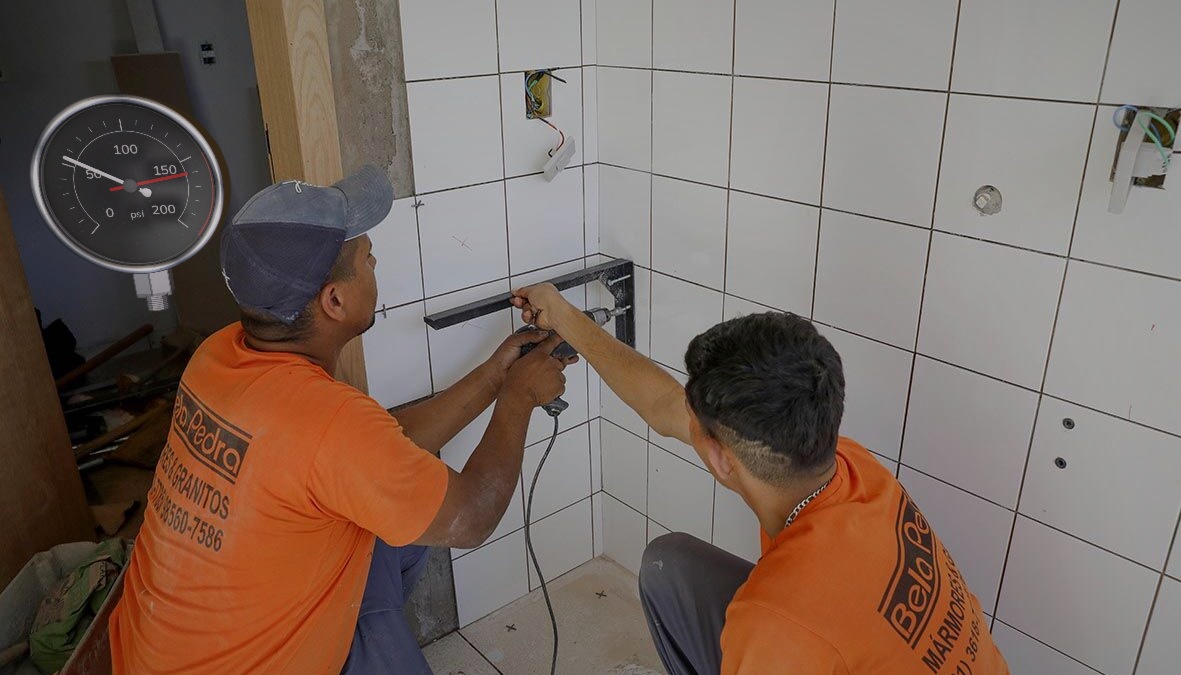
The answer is 55,psi
